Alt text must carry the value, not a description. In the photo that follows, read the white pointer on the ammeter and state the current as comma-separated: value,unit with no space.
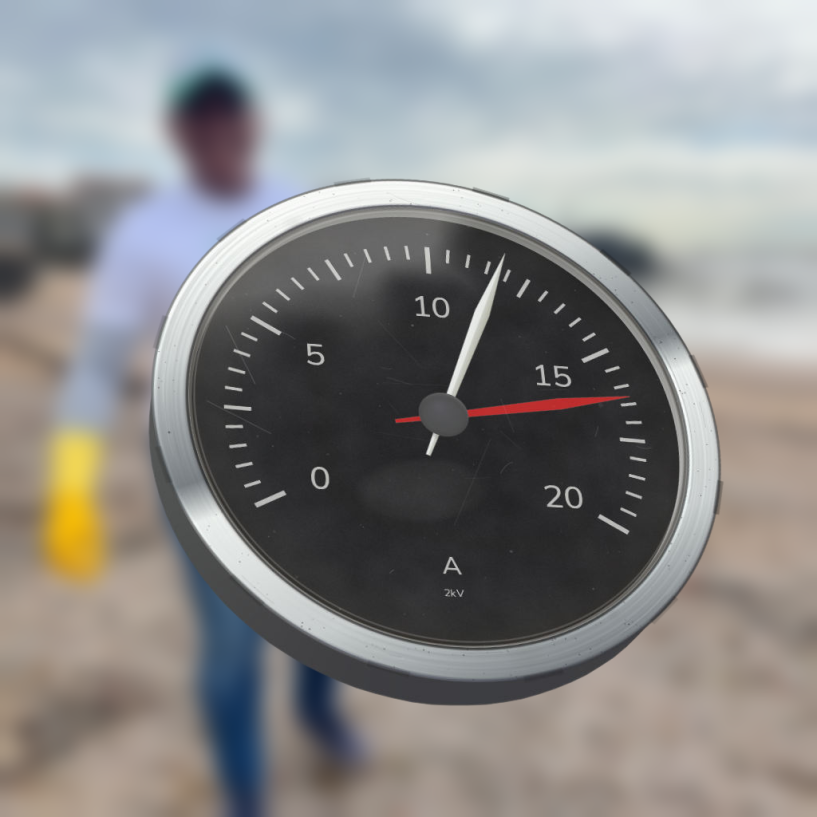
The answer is 11.75,A
